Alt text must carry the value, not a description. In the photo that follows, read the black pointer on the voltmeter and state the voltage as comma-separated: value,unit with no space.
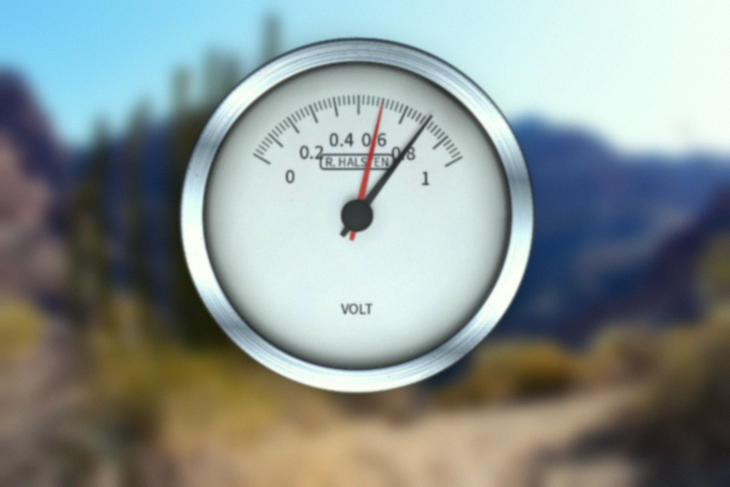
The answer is 0.8,V
